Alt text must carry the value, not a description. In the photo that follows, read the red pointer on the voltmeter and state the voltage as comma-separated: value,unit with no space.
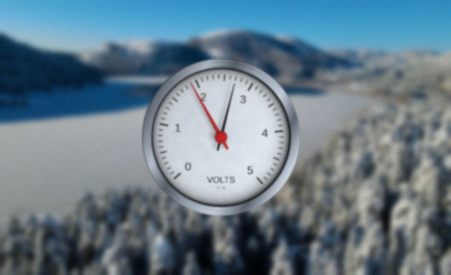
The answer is 1.9,V
